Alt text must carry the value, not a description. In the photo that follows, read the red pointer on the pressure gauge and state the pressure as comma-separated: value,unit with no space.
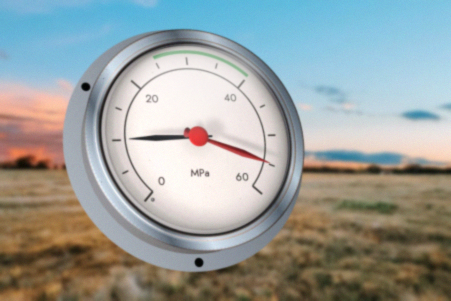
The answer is 55,MPa
